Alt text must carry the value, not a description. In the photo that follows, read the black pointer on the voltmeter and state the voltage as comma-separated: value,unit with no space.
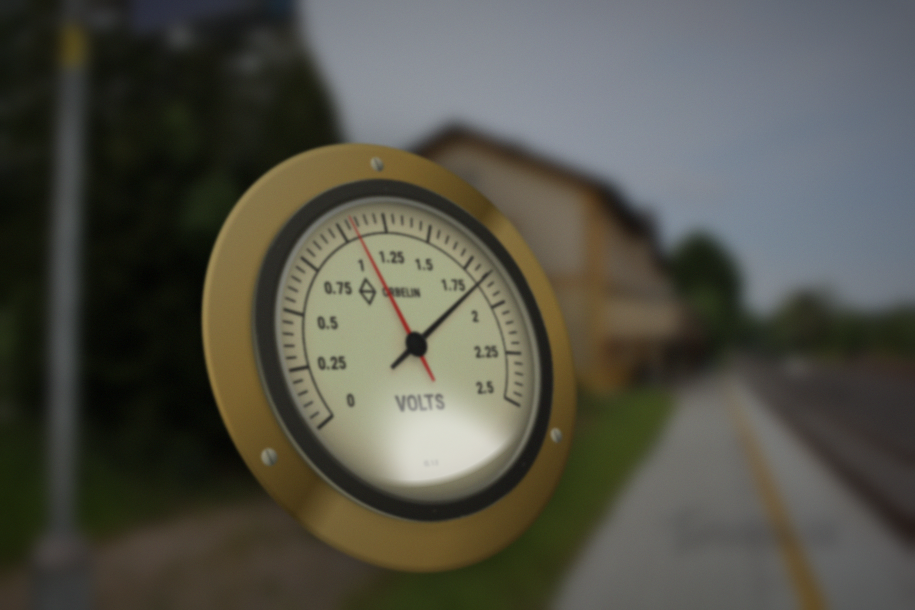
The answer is 1.85,V
